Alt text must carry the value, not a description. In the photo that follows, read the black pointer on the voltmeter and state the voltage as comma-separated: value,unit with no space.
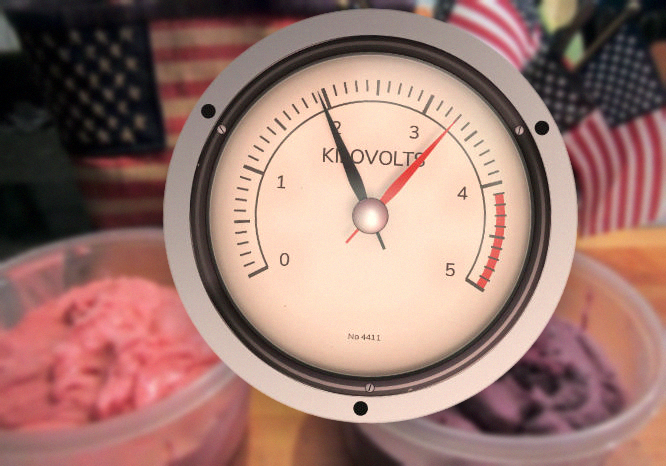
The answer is 1.95,kV
